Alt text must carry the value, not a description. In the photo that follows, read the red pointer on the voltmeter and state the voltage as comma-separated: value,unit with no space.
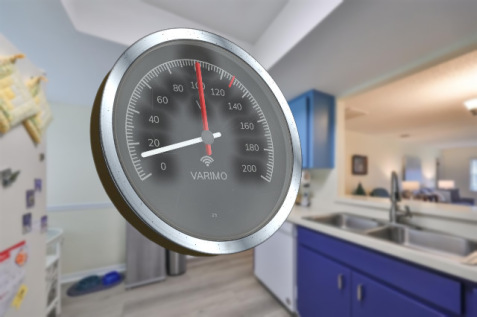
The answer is 100,V
